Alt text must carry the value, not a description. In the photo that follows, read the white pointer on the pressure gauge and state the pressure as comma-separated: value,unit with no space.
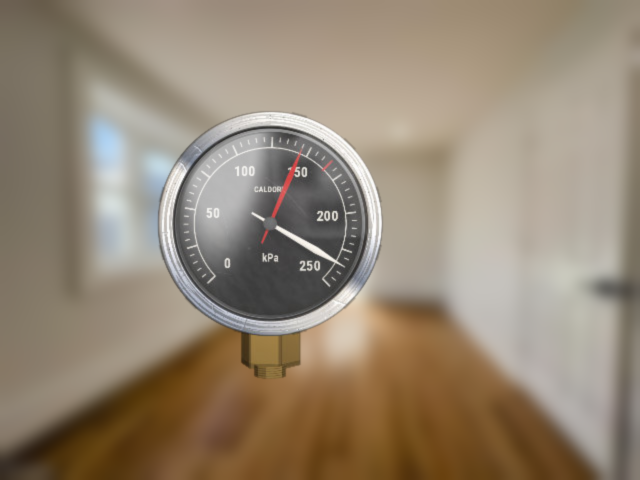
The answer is 235,kPa
